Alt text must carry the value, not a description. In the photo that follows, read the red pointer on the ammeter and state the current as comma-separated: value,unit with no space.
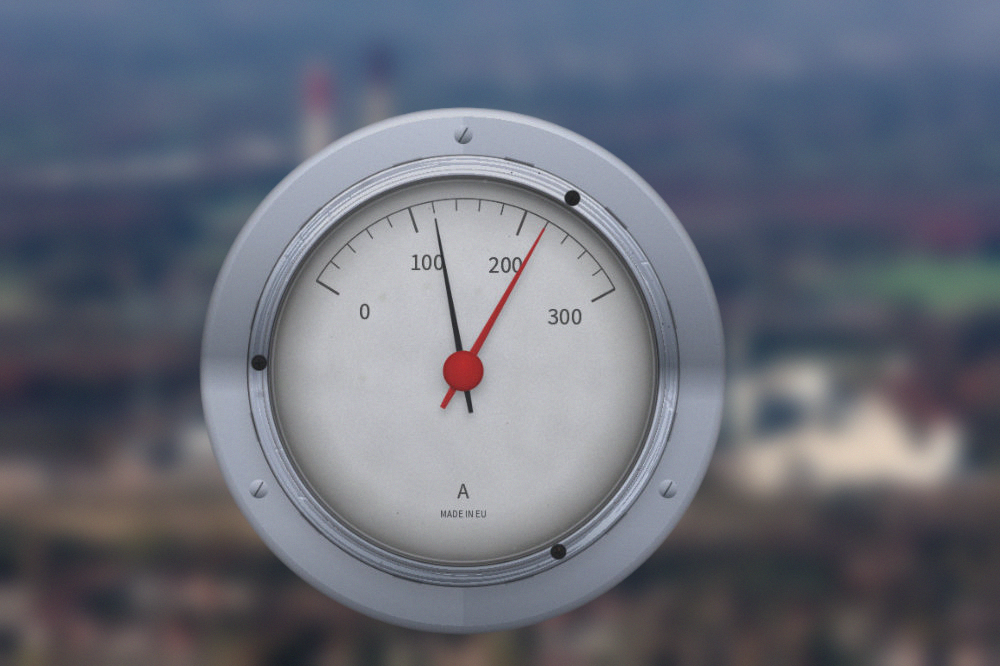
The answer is 220,A
